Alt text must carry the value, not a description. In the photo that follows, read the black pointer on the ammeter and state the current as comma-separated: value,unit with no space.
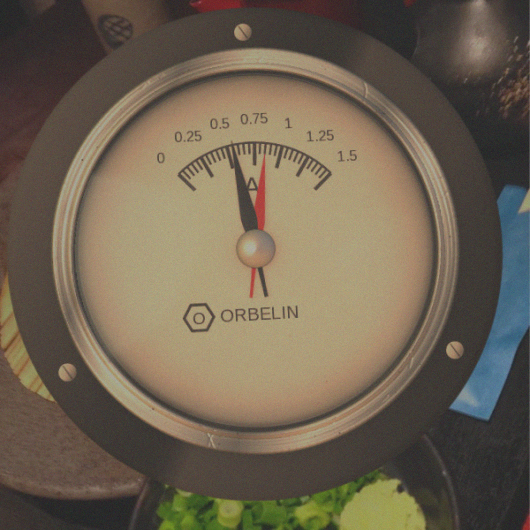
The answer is 0.55,A
